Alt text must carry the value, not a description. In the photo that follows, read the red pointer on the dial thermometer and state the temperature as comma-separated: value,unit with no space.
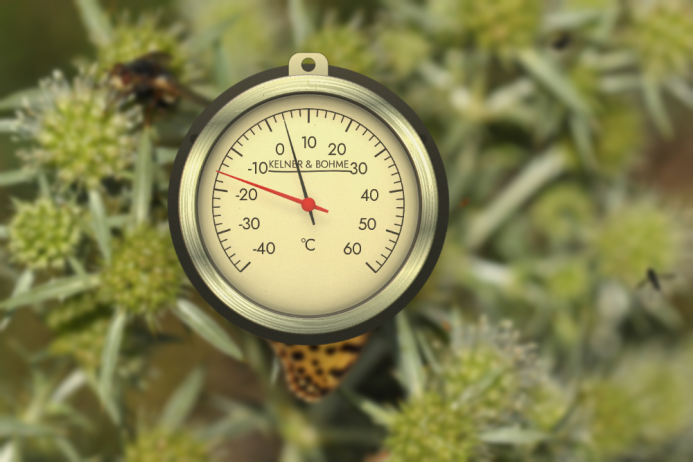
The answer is -16,°C
